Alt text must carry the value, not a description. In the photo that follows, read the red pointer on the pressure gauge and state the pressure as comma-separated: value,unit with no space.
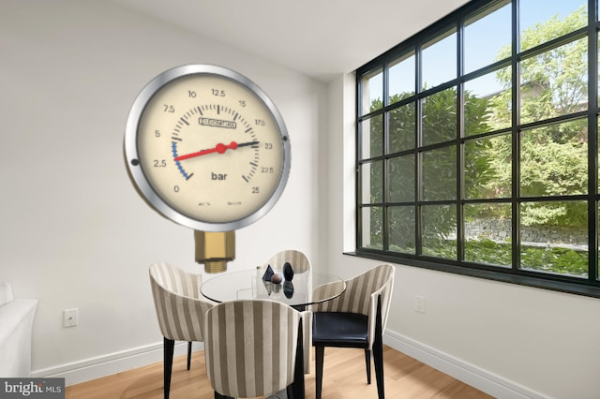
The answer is 2.5,bar
